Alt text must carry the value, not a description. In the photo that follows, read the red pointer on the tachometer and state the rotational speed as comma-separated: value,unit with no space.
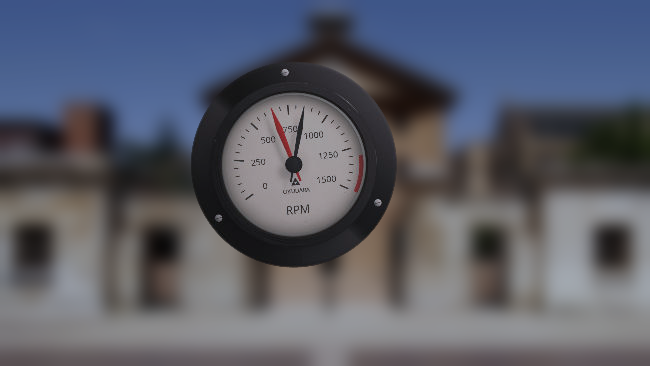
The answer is 650,rpm
